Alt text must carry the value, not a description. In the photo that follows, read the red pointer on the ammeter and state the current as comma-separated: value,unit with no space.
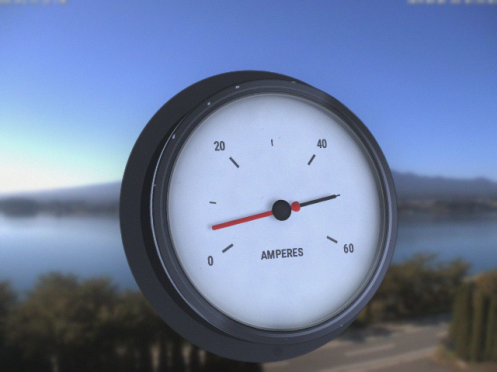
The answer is 5,A
